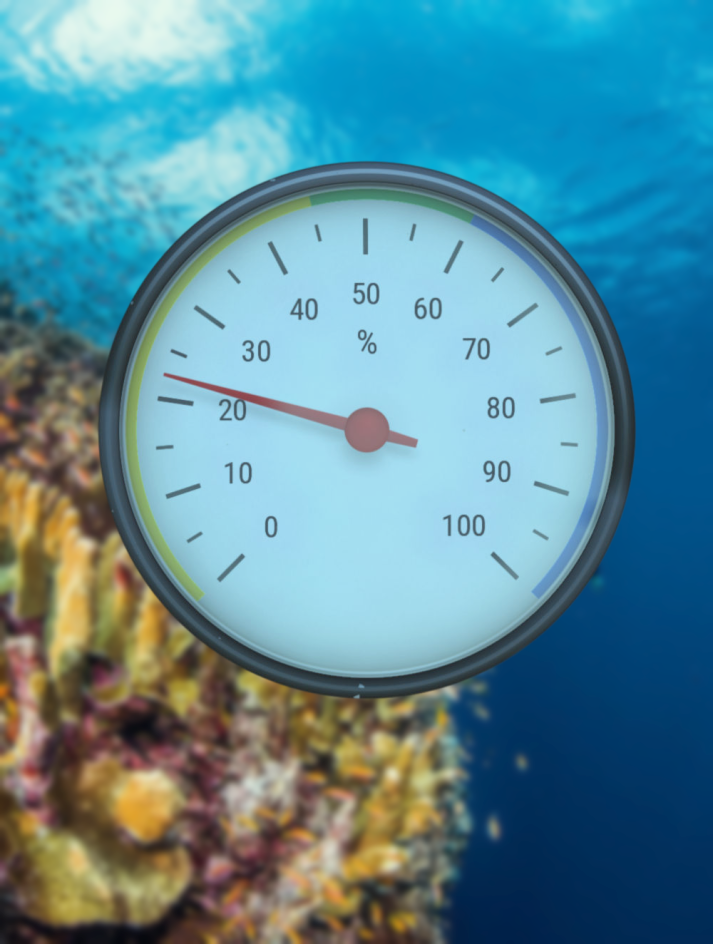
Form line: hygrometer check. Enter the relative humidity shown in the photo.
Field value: 22.5 %
